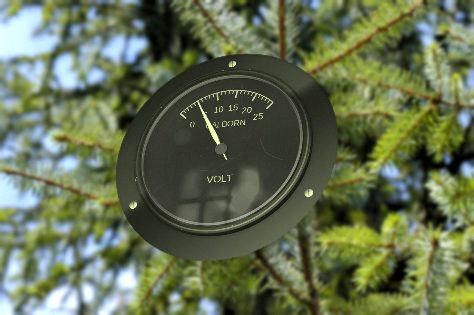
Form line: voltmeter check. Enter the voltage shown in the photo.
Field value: 5 V
